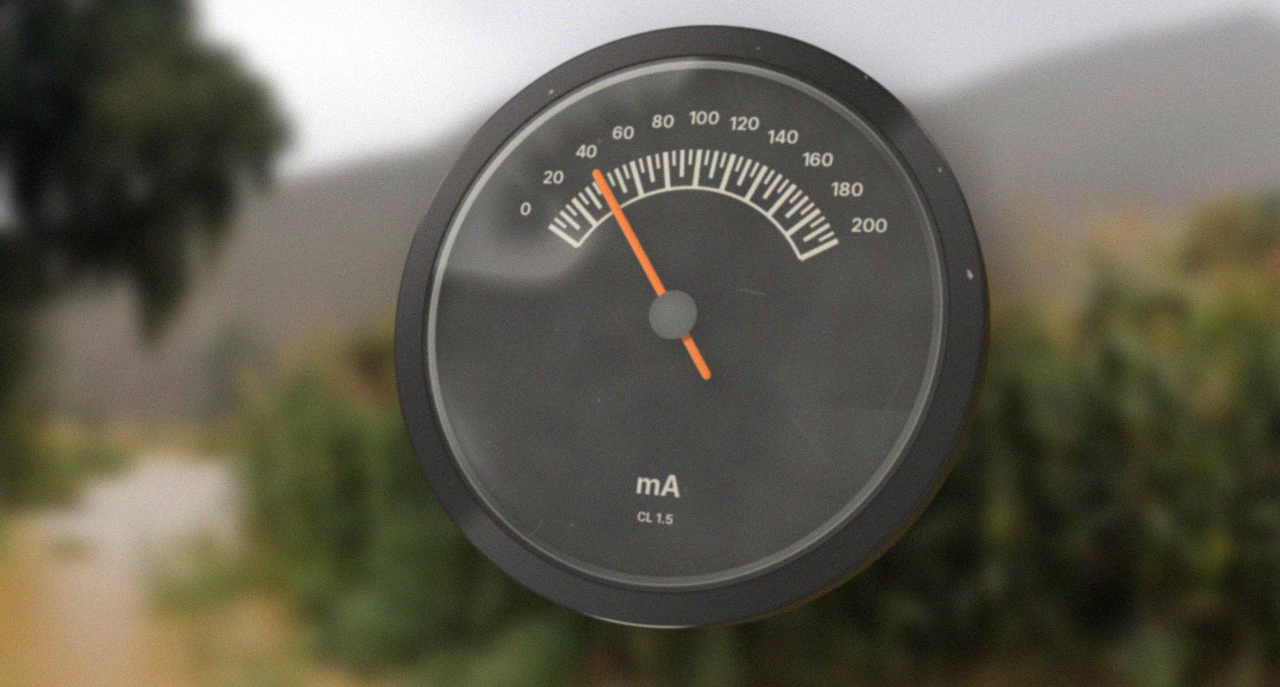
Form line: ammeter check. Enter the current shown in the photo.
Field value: 40 mA
